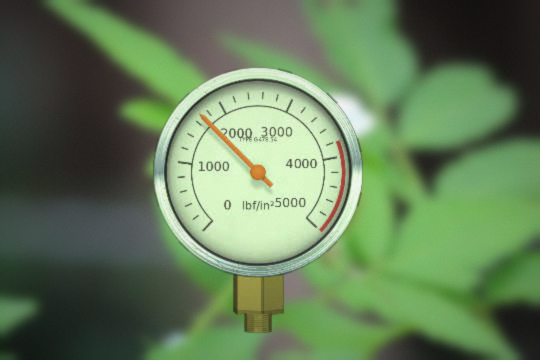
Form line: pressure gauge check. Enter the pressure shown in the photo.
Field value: 1700 psi
